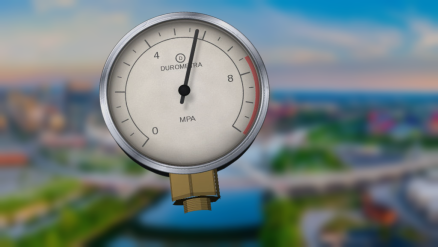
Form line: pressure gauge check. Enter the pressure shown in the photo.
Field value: 5.75 MPa
